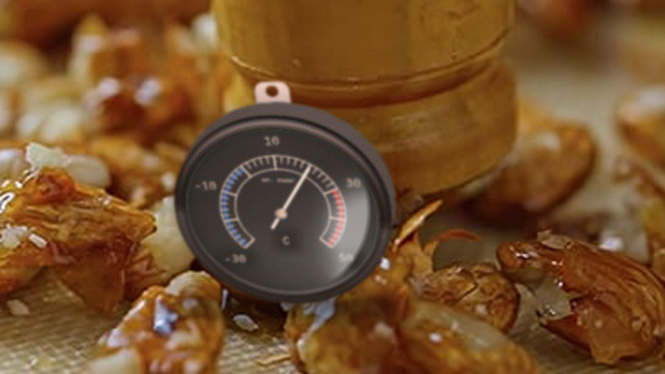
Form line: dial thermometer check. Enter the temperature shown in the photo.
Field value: 20 °C
